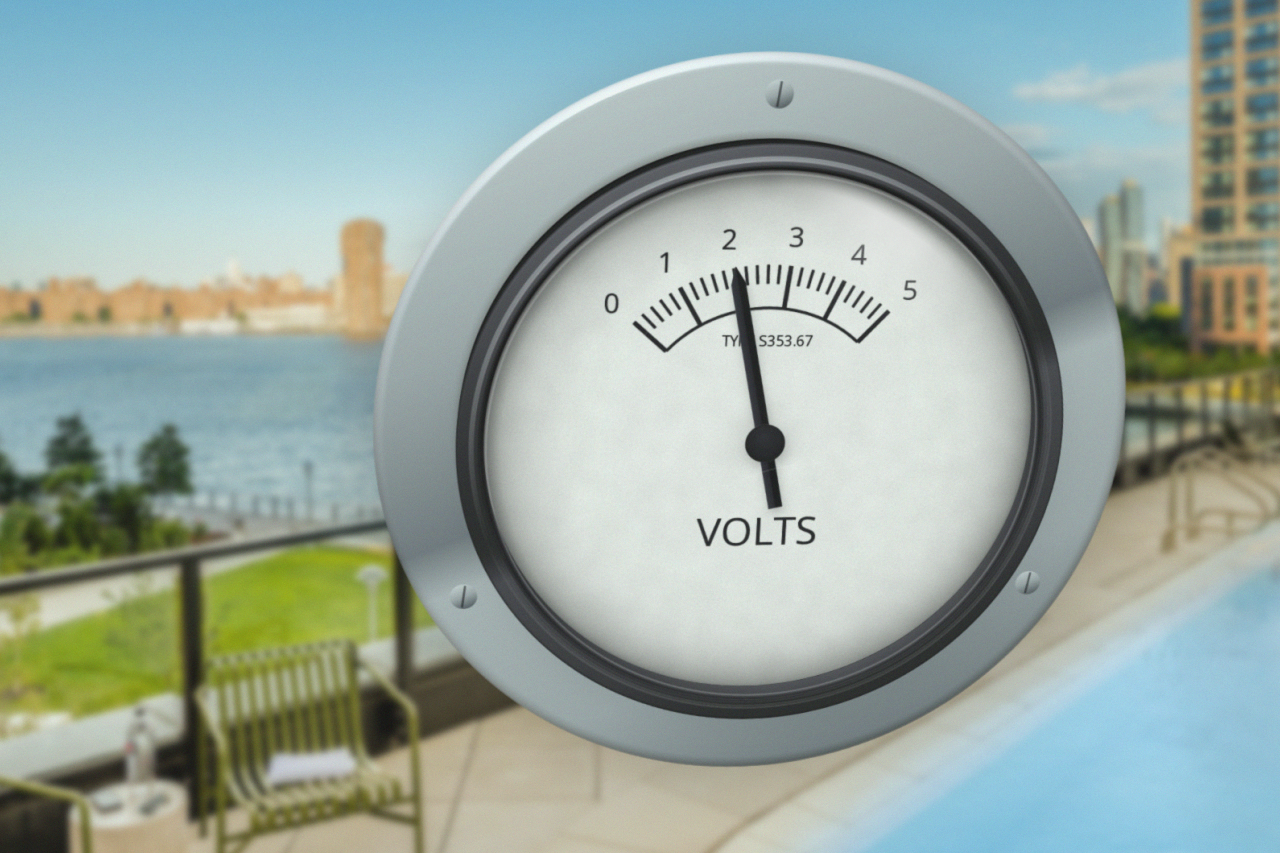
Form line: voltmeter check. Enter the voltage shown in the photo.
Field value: 2 V
